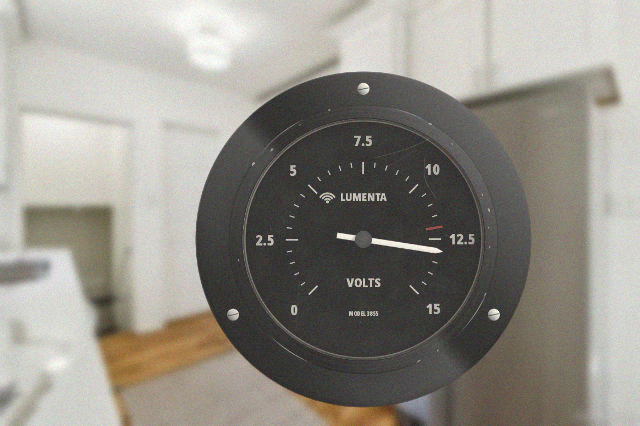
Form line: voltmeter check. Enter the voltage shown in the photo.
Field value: 13 V
